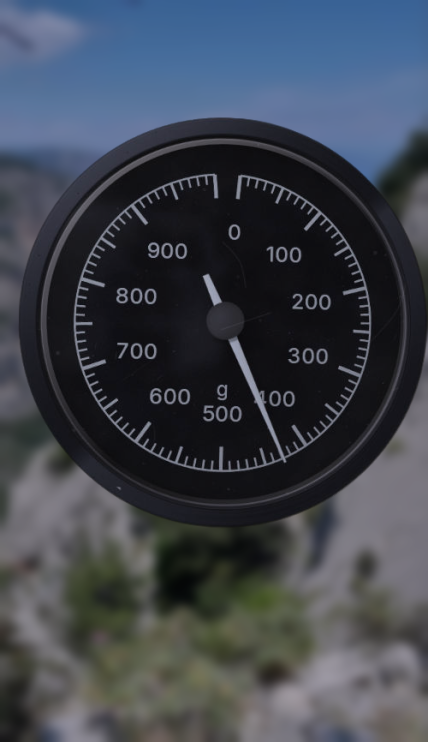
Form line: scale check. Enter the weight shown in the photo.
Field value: 430 g
